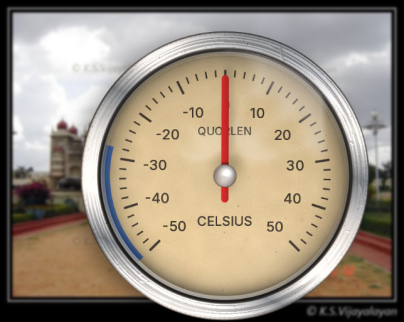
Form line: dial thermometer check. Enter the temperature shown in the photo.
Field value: 0 °C
